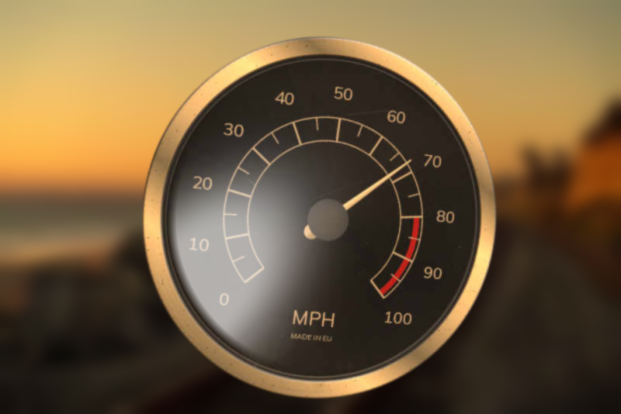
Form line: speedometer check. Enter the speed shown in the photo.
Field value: 67.5 mph
